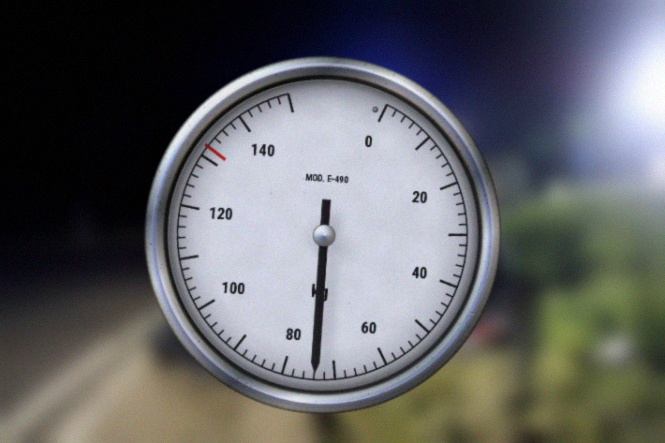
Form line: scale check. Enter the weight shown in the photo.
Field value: 74 kg
